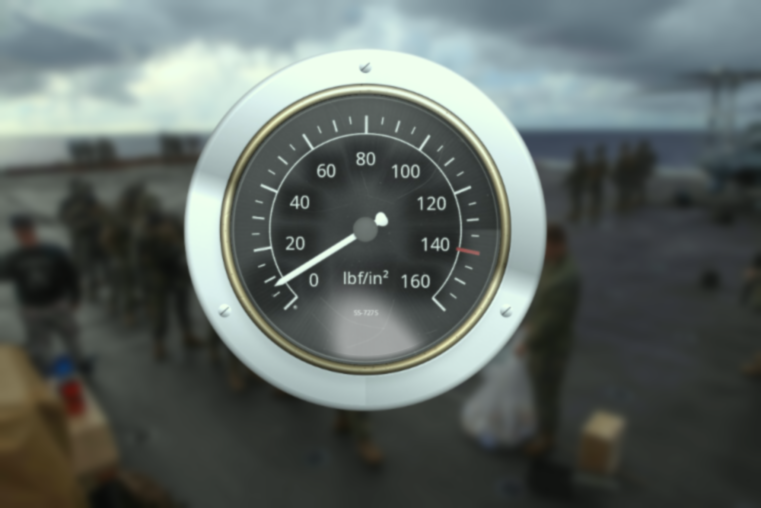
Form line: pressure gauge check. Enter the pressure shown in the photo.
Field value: 7.5 psi
